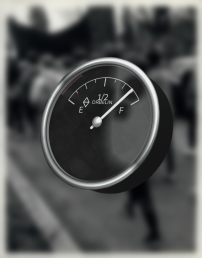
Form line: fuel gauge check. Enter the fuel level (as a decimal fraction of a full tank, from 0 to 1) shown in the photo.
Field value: 0.875
